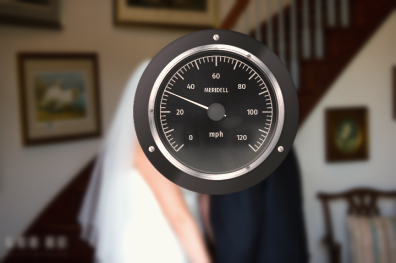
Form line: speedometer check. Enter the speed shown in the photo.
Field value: 30 mph
